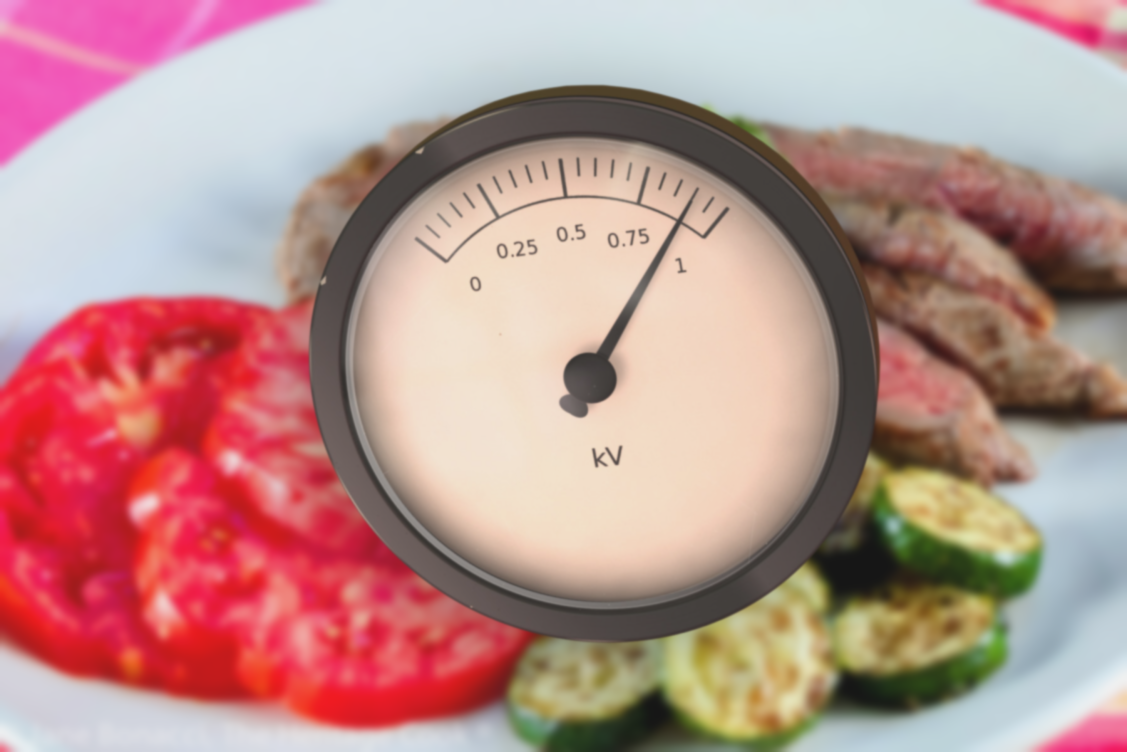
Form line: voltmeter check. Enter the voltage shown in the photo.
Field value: 0.9 kV
